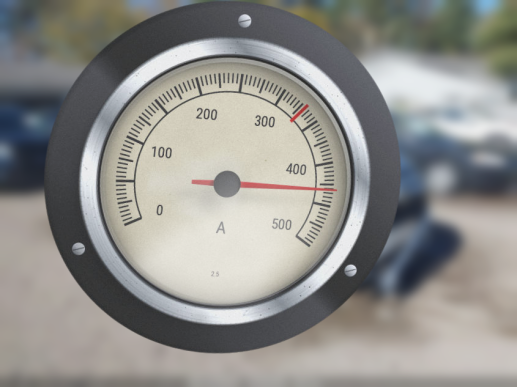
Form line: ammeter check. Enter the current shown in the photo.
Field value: 430 A
